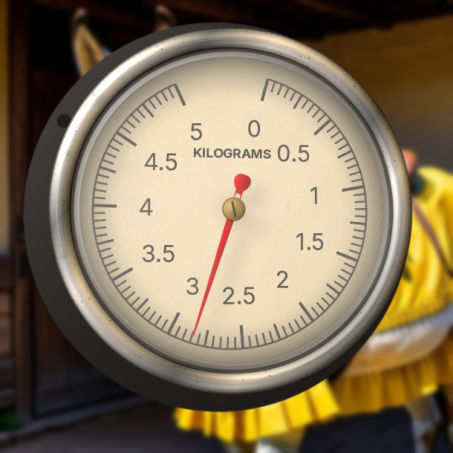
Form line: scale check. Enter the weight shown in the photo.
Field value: 2.85 kg
